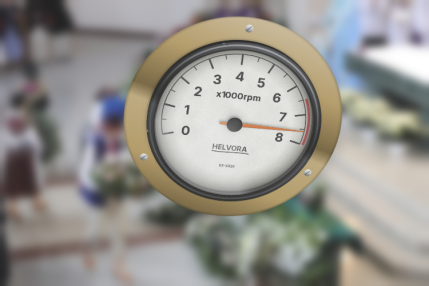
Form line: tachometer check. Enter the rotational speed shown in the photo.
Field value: 7500 rpm
